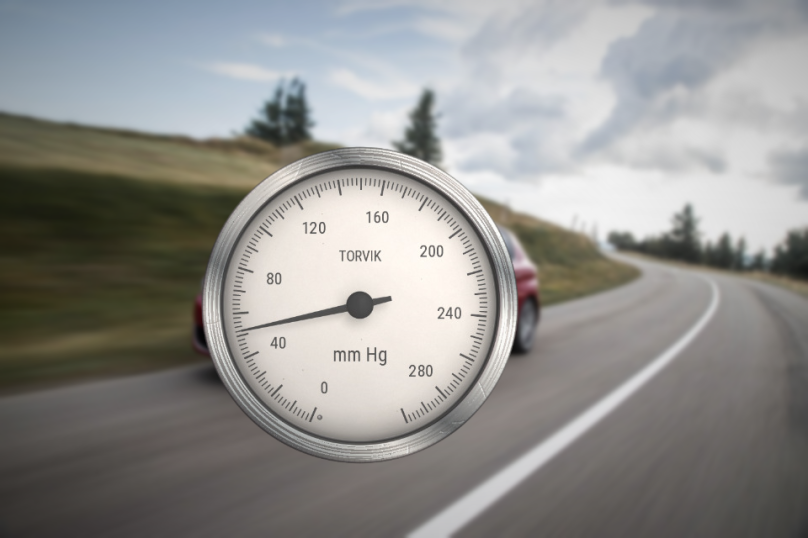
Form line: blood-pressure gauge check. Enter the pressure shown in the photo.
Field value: 52 mmHg
